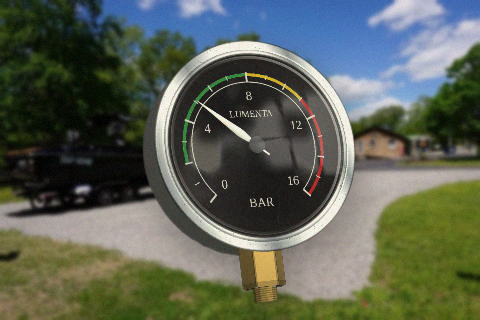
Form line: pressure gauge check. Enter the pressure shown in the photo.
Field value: 5 bar
